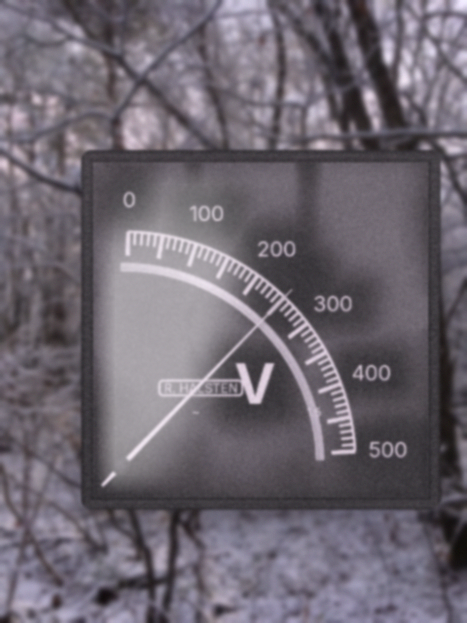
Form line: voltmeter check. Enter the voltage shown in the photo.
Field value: 250 V
